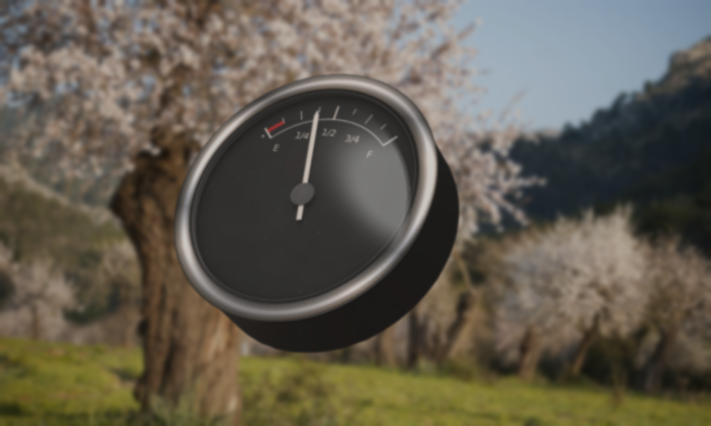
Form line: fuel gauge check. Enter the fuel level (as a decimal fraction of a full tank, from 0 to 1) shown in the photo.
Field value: 0.375
